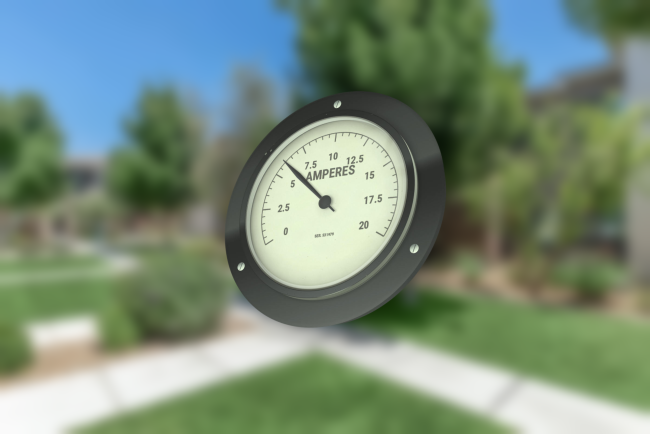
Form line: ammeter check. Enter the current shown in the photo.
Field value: 6 A
